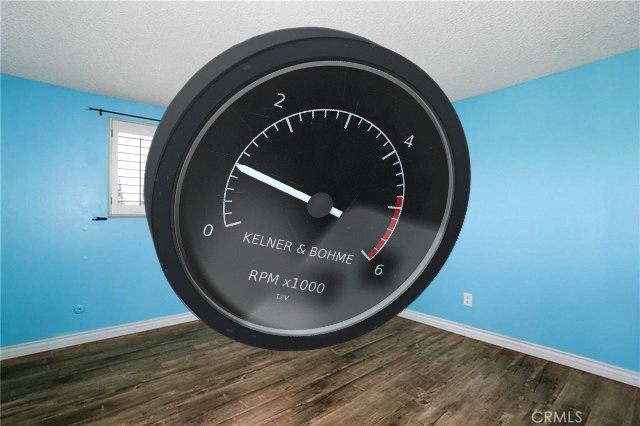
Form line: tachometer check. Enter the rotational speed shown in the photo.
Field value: 1000 rpm
